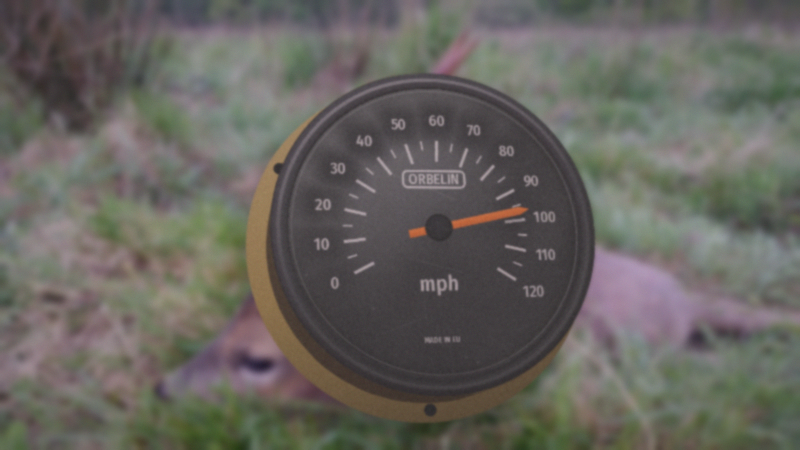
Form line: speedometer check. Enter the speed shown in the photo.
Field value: 97.5 mph
